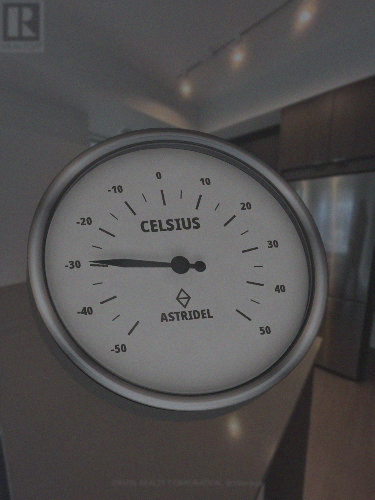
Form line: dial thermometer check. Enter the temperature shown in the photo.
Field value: -30 °C
